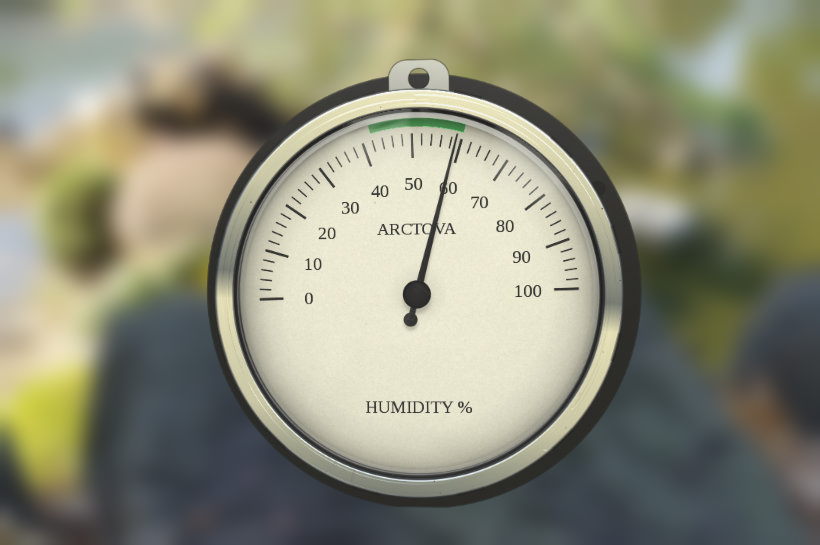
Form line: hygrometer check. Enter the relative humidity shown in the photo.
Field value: 59 %
